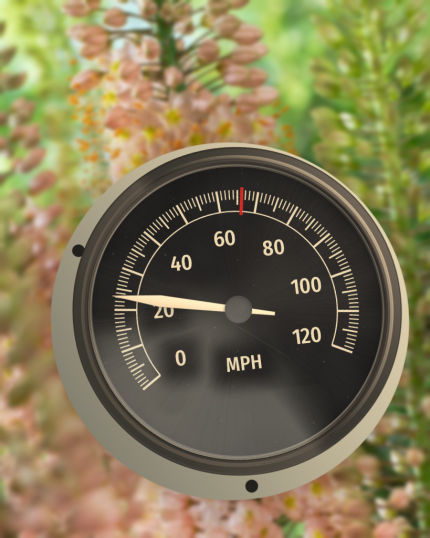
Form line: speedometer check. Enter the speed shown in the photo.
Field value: 23 mph
